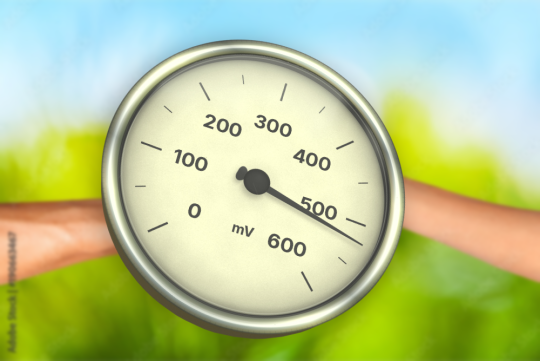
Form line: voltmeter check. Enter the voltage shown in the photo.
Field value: 525 mV
